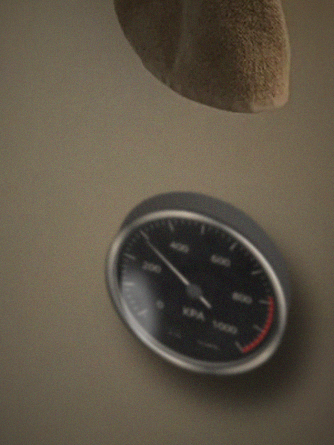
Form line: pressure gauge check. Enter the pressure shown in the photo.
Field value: 300 kPa
